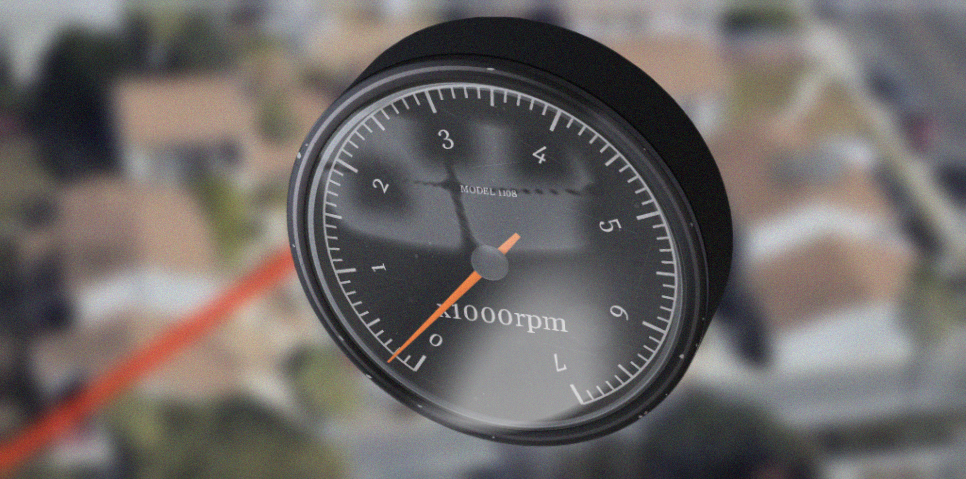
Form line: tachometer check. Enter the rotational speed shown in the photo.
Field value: 200 rpm
